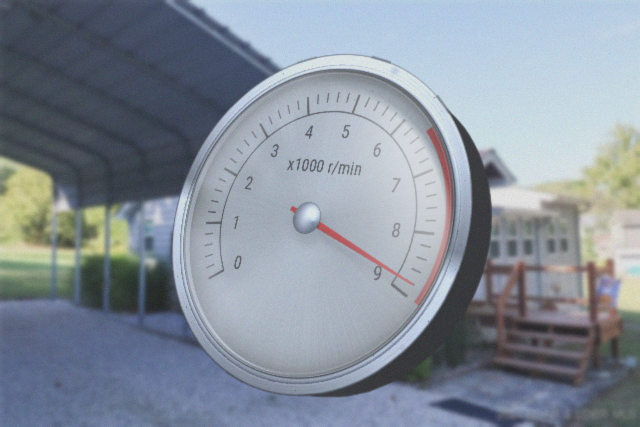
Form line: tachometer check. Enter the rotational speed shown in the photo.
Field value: 8800 rpm
